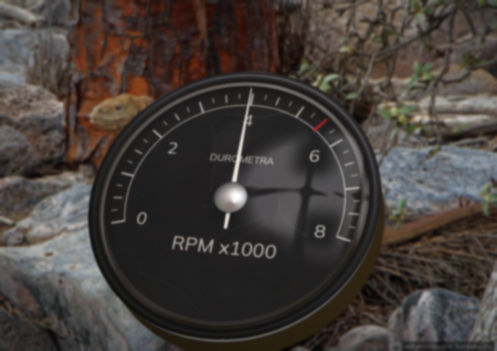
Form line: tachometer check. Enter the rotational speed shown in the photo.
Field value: 4000 rpm
